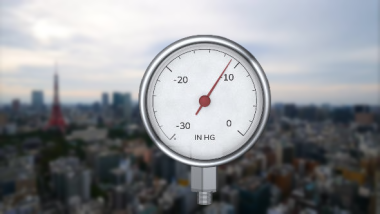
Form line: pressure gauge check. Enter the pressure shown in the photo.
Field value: -11 inHg
